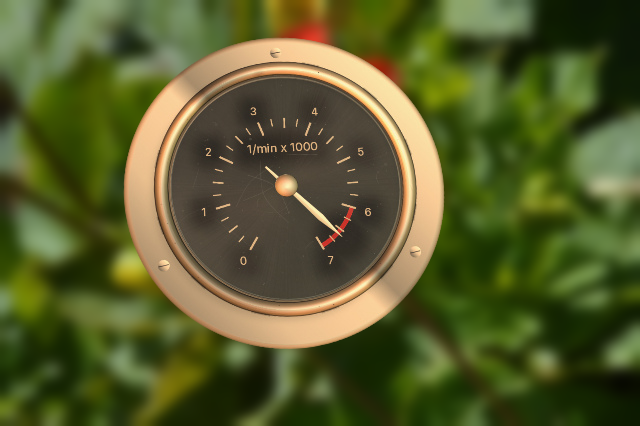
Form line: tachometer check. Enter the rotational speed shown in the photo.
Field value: 6625 rpm
